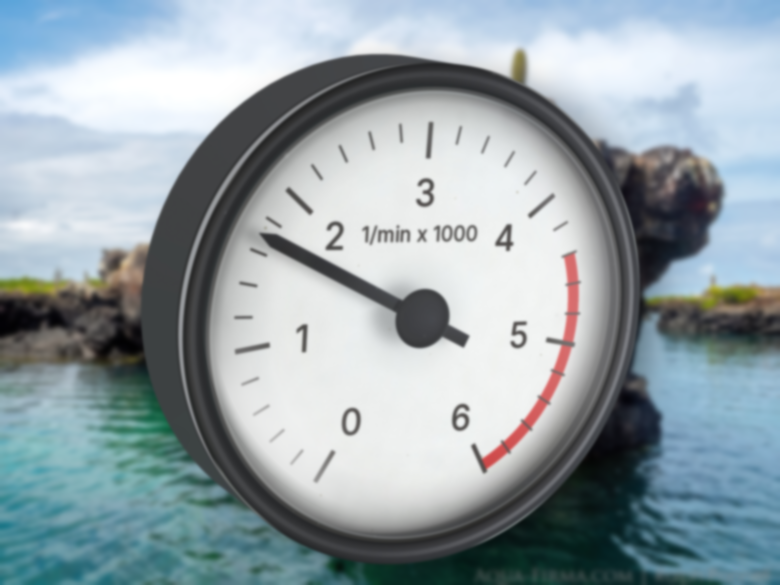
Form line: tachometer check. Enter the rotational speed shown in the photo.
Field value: 1700 rpm
